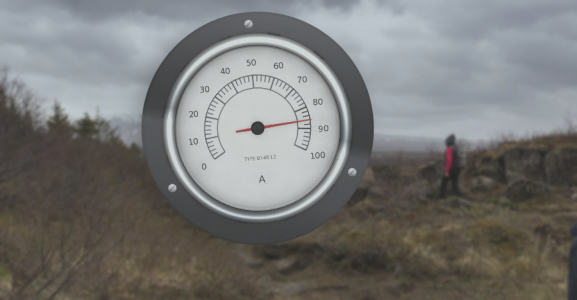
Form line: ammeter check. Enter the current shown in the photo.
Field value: 86 A
